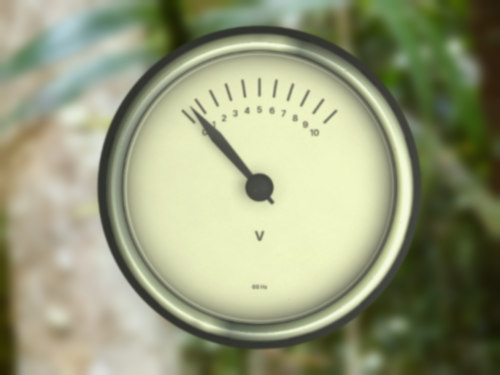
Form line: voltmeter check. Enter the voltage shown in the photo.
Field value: 0.5 V
